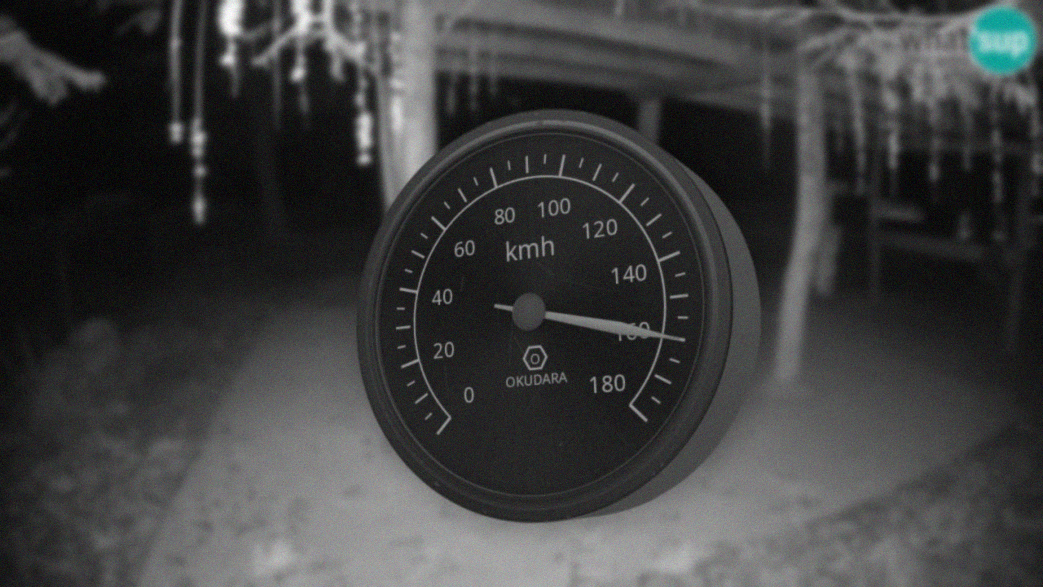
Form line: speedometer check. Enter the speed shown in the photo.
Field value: 160 km/h
